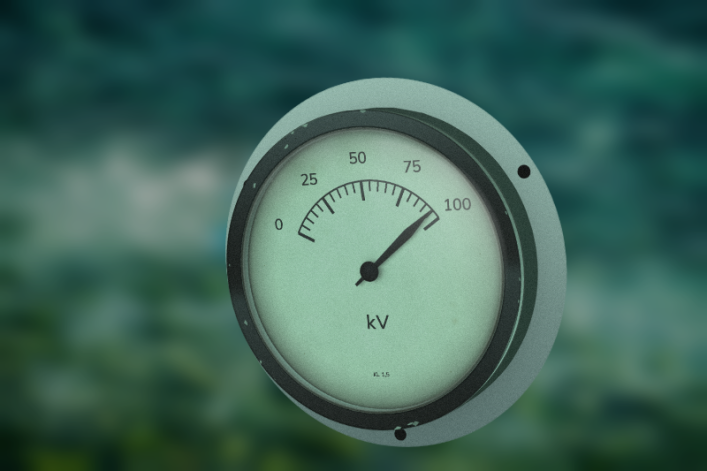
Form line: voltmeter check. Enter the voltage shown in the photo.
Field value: 95 kV
